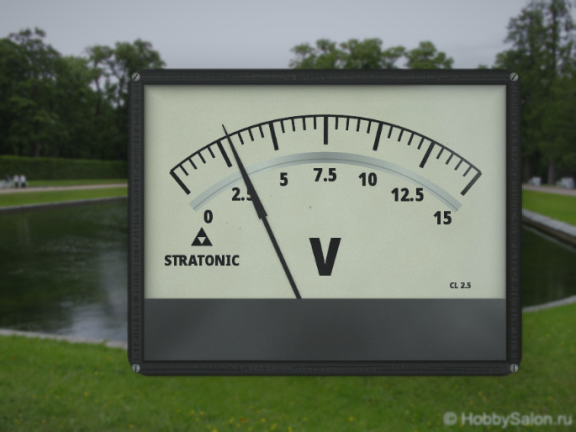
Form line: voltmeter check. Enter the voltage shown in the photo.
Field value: 3 V
